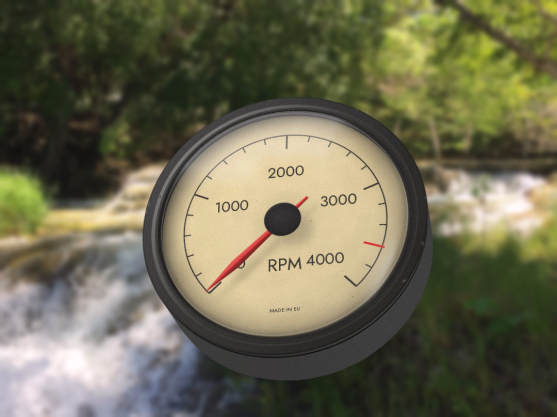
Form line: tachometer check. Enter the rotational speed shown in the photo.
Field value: 0 rpm
